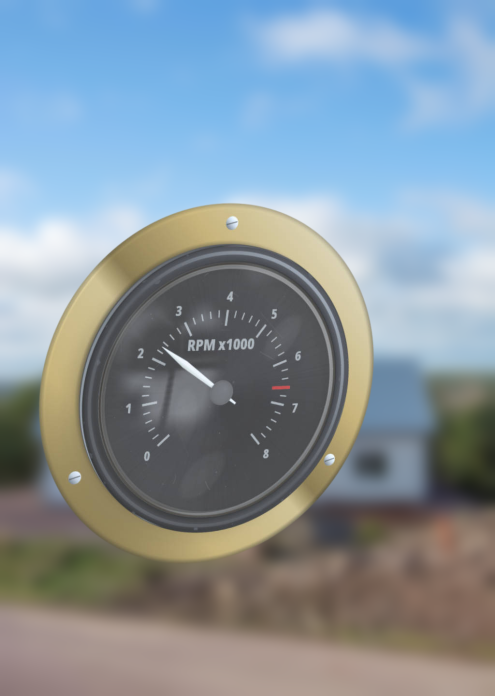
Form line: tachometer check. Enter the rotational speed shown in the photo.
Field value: 2300 rpm
